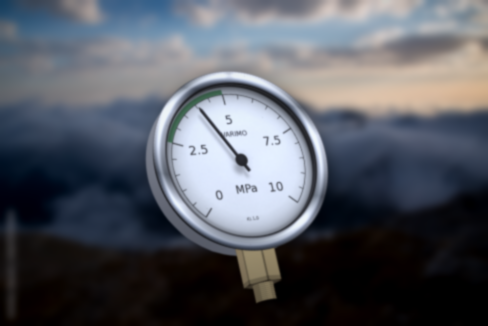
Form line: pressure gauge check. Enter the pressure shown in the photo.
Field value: 4 MPa
